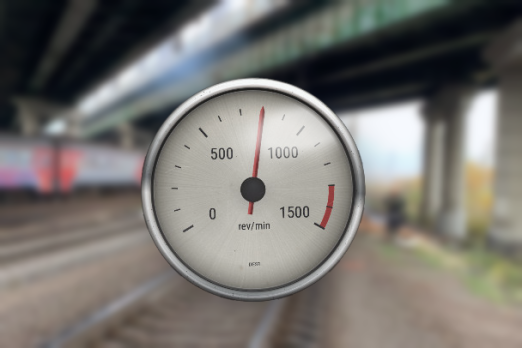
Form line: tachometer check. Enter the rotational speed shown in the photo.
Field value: 800 rpm
